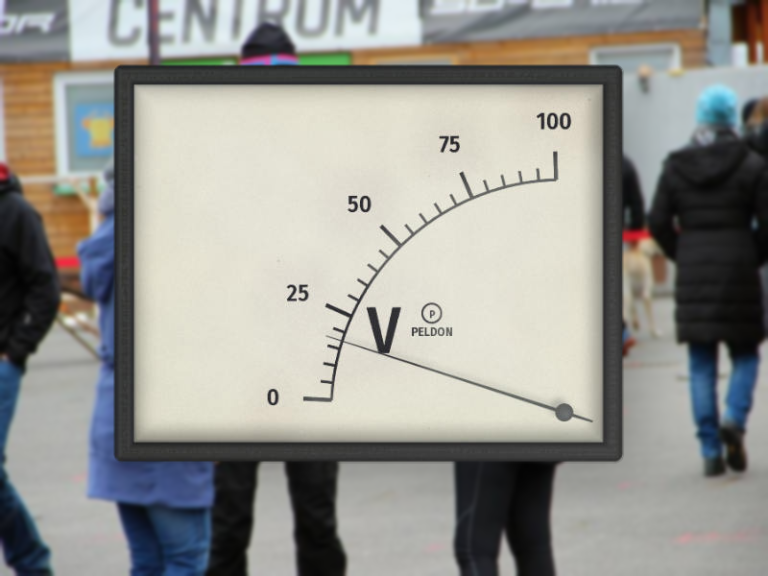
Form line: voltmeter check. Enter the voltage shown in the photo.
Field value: 17.5 V
